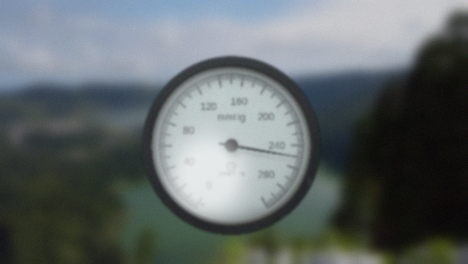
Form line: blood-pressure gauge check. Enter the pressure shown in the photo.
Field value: 250 mmHg
